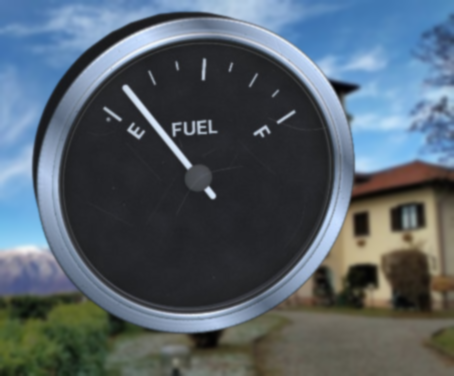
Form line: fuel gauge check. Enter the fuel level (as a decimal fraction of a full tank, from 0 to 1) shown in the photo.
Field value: 0.125
